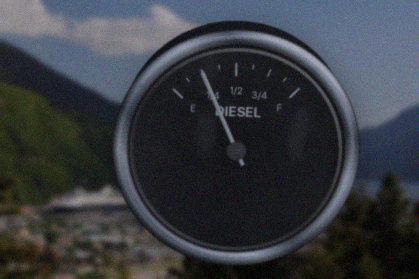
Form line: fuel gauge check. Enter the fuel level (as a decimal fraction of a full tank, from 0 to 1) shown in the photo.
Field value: 0.25
